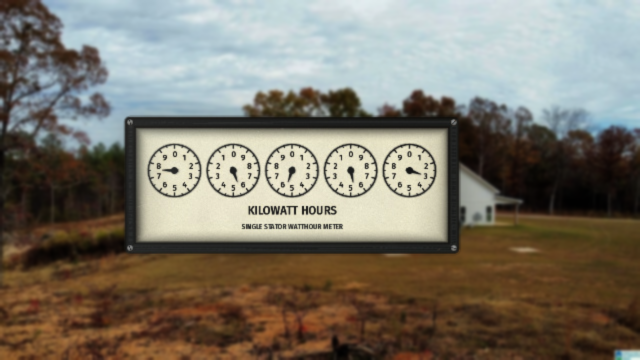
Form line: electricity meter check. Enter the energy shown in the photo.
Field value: 75553 kWh
